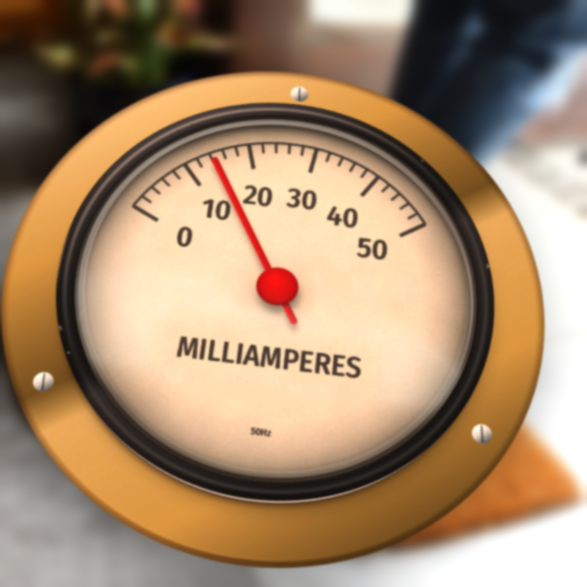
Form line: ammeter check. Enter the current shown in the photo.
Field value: 14 mA
